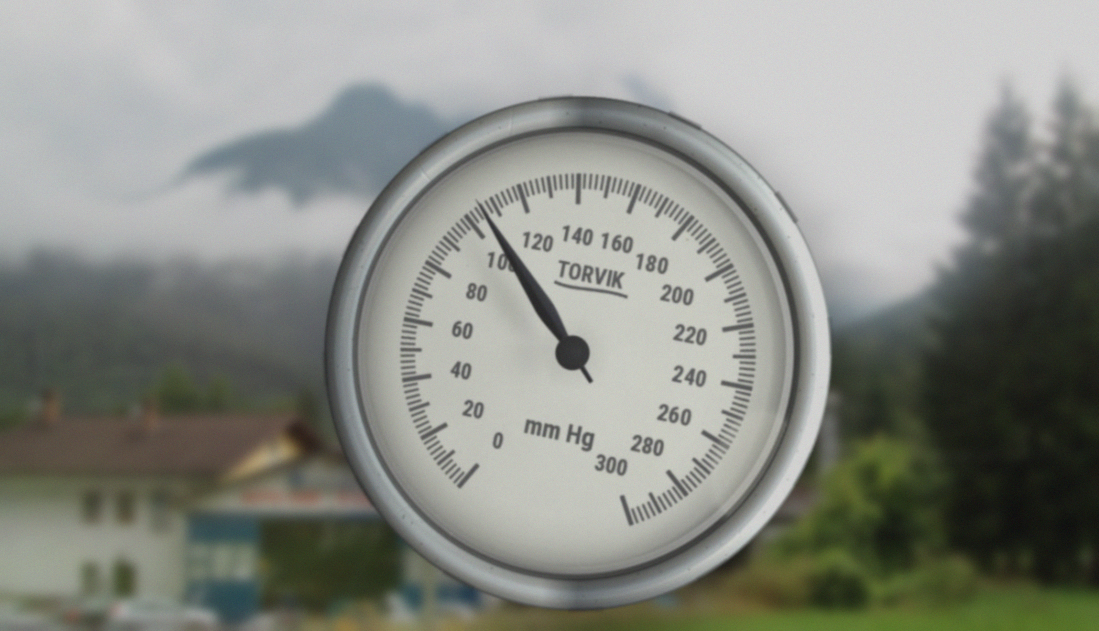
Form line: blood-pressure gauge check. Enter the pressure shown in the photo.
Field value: 106 mmHg
